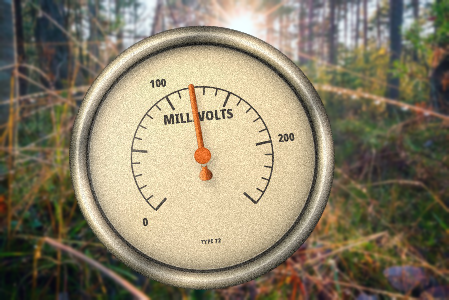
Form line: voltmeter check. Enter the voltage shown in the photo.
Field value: 120 mV
